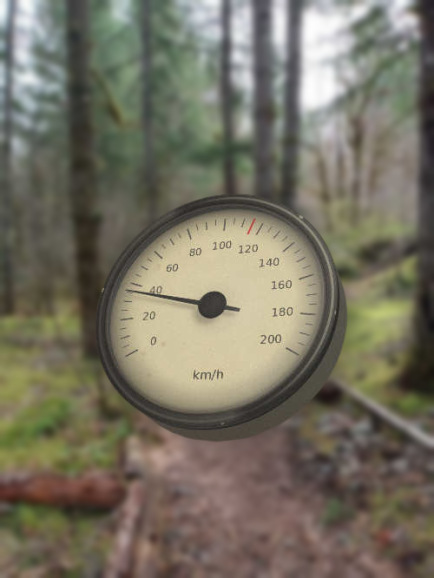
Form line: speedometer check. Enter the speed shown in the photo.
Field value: 35 km/h
